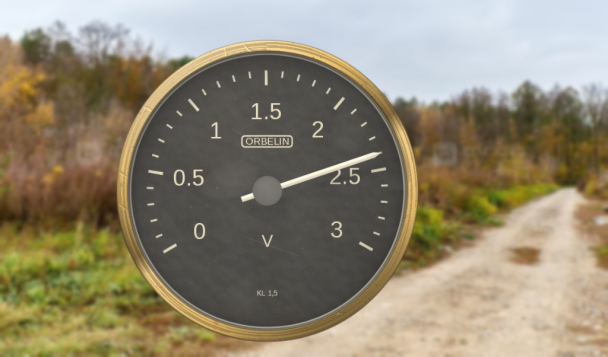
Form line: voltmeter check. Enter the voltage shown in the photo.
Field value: 2.4 V
